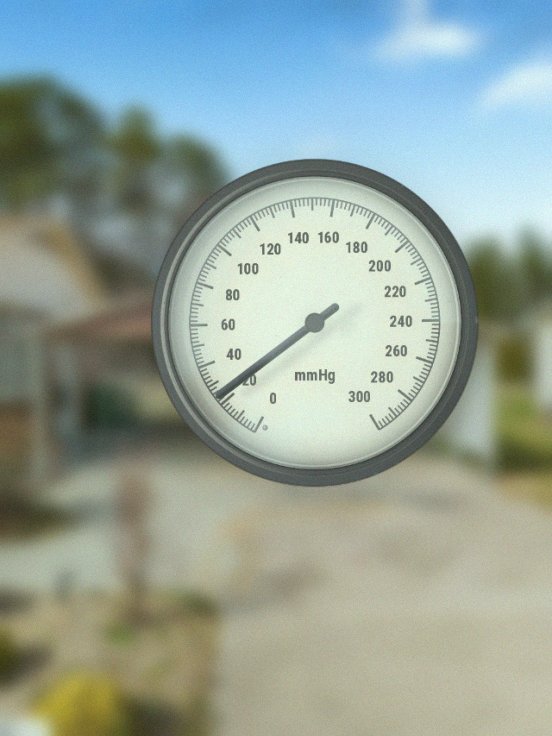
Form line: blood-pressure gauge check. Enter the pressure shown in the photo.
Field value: 24 mmHg
